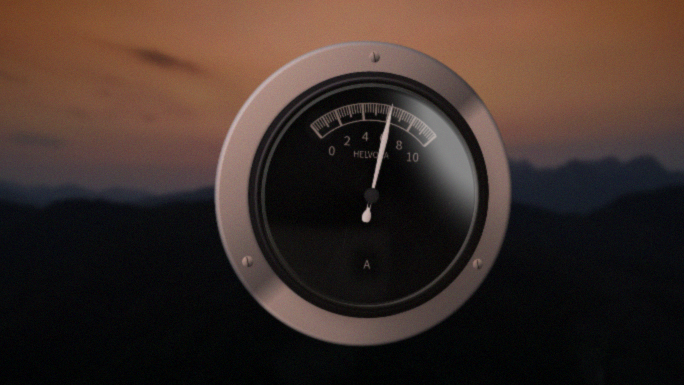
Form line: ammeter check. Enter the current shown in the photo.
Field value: 6 A
